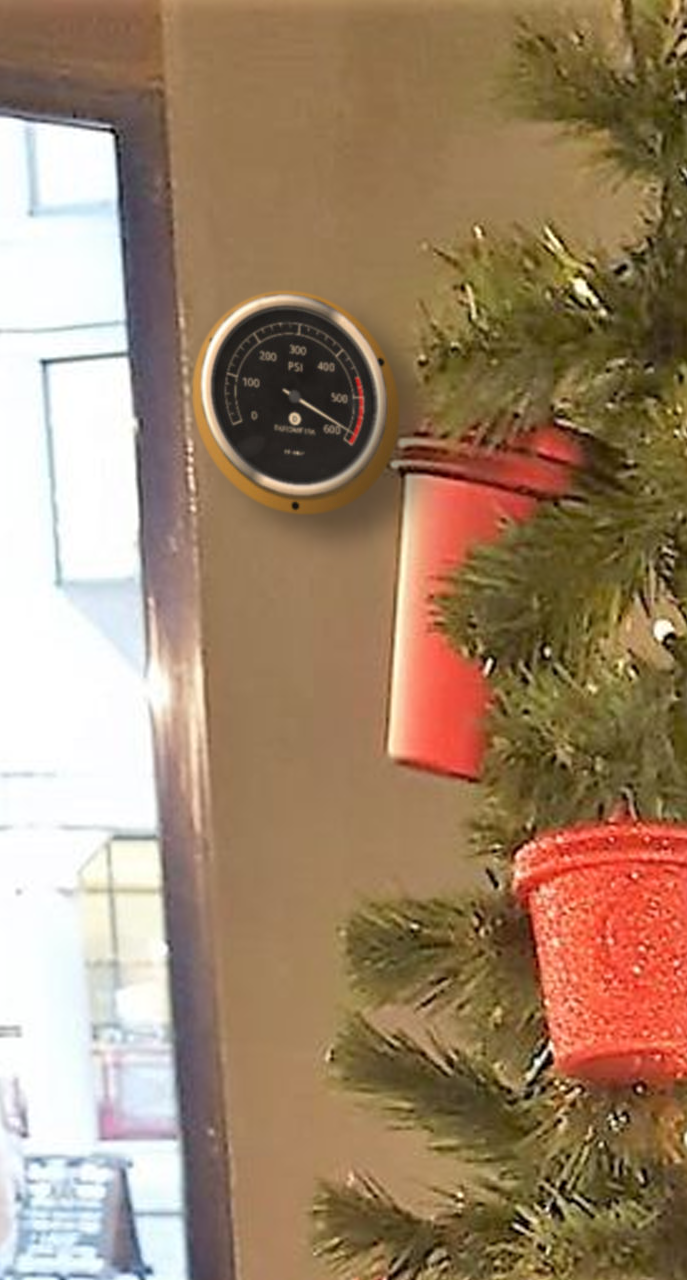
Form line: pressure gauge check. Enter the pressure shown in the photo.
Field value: 580 psi
